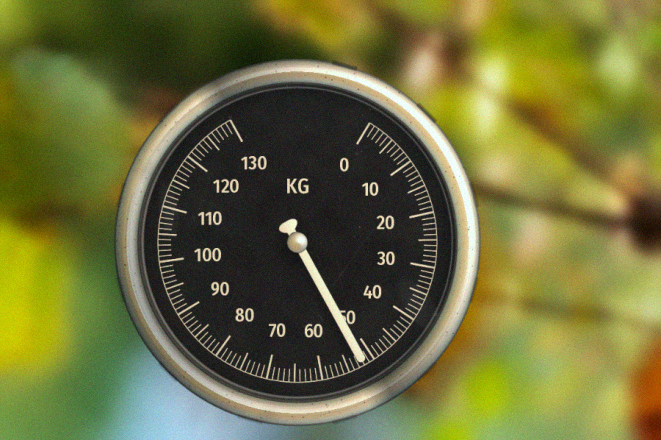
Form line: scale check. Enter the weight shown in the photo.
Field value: 52 kg
